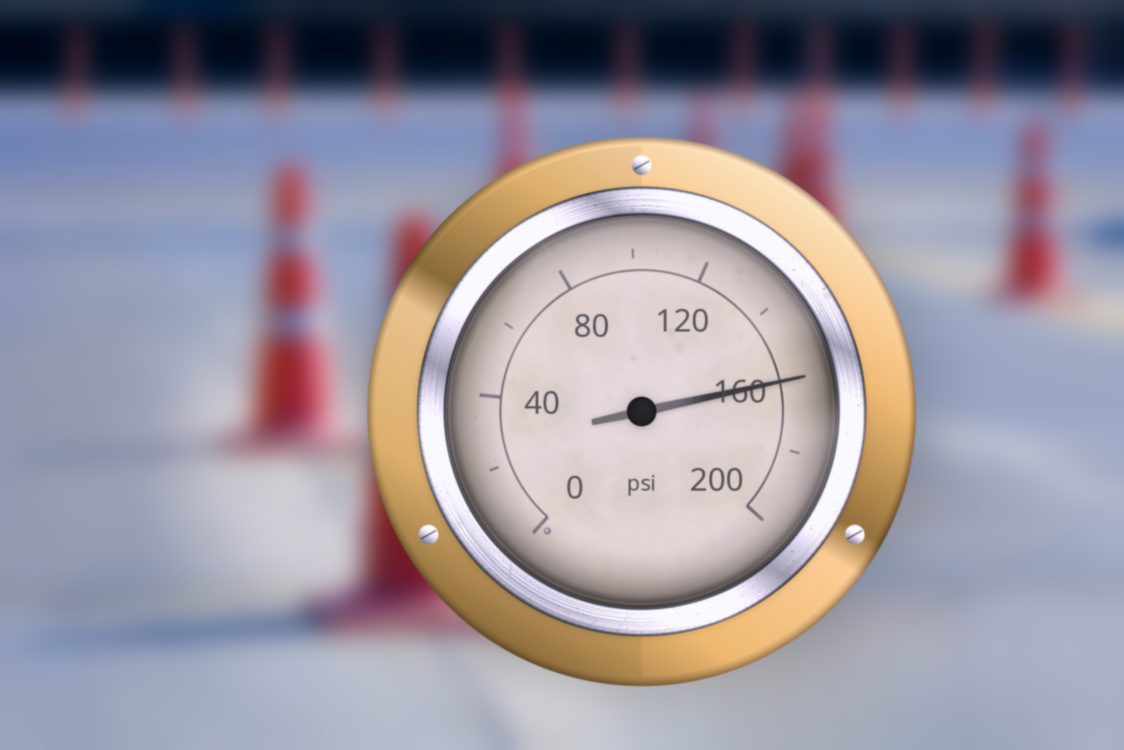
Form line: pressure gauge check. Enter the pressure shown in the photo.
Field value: 160 psi
